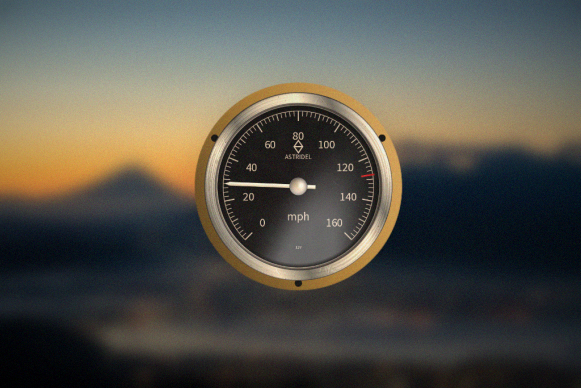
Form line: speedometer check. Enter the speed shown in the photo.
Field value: 28 mph
